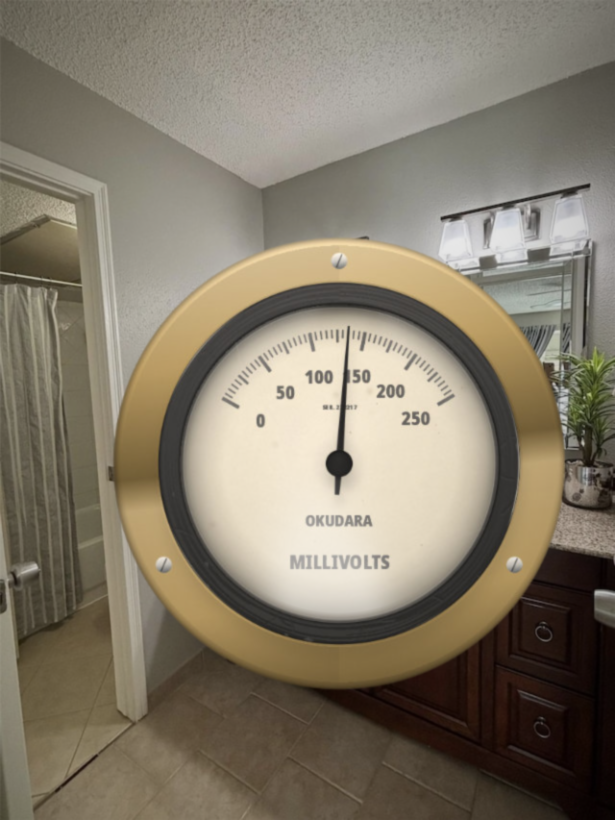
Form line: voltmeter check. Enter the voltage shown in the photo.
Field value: 135 mV
